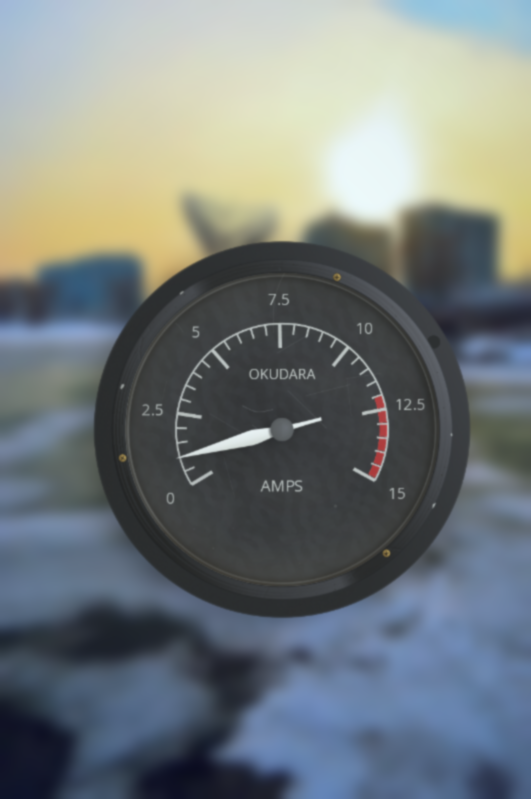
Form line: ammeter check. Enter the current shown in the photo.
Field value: 1 A
